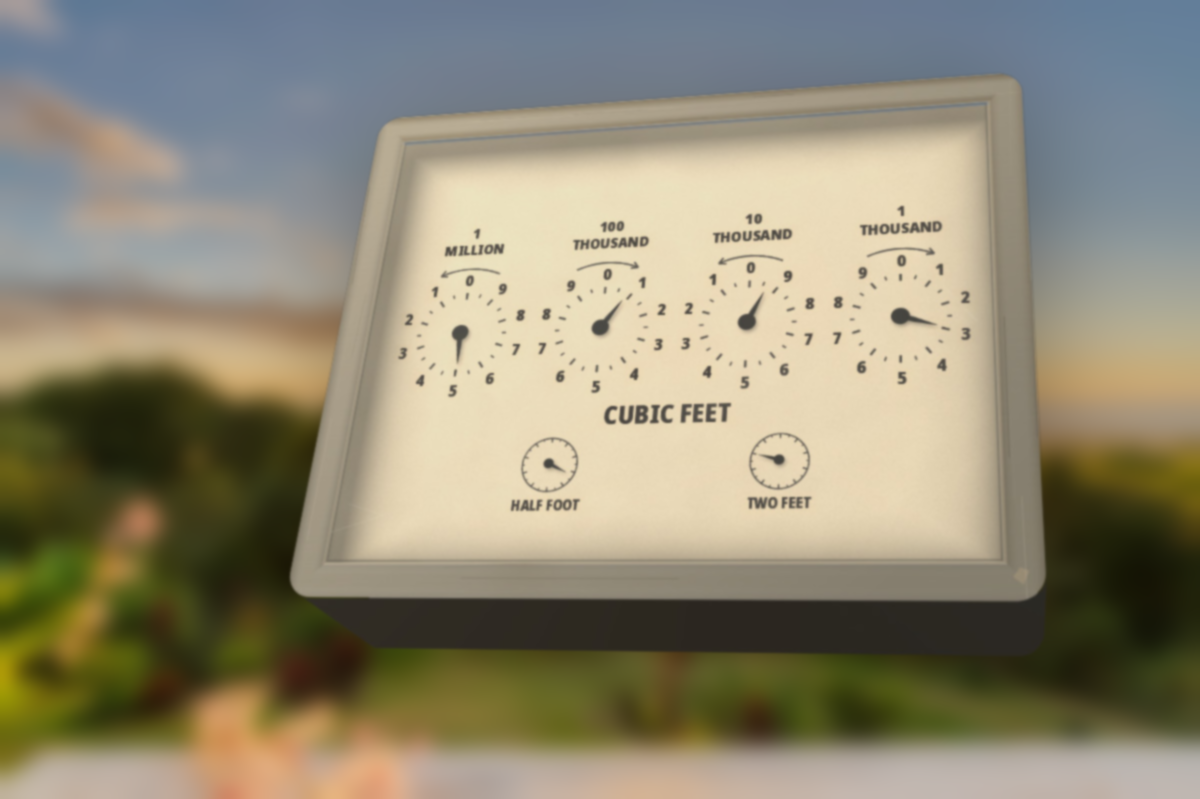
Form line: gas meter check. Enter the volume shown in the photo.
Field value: 509300 ft³
